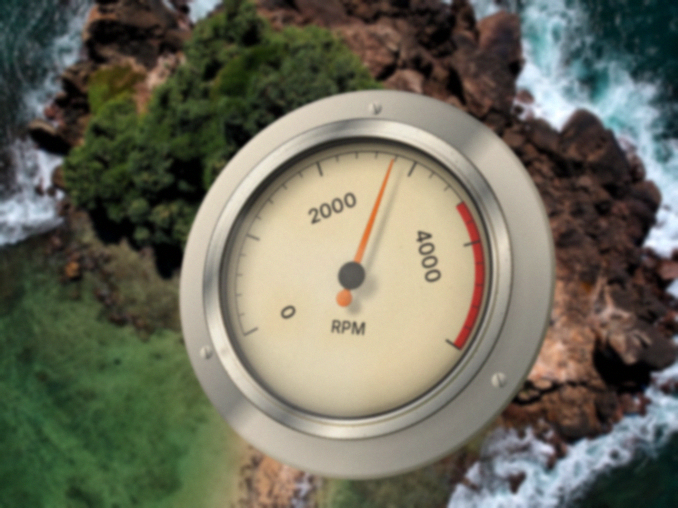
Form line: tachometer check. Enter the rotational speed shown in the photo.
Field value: 2800 rpm
